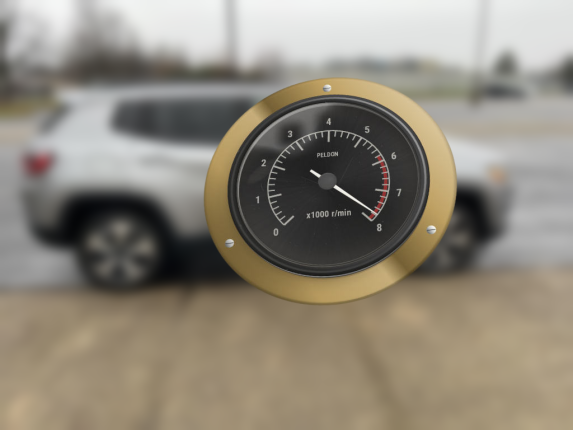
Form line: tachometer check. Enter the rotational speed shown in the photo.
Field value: 7800 rpm
